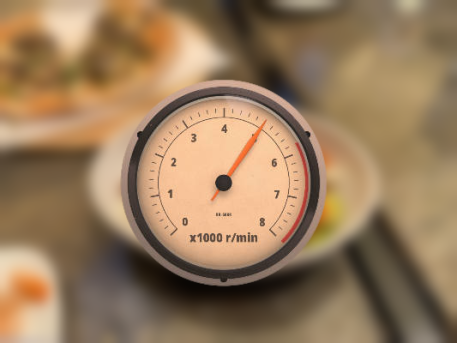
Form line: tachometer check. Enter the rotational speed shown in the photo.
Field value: 5000 rpm
